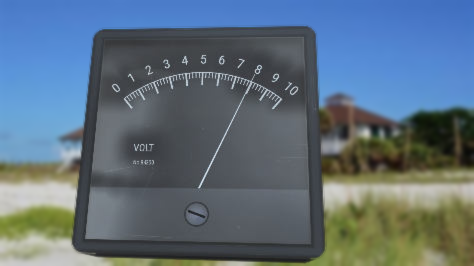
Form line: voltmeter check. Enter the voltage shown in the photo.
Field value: 8 V
